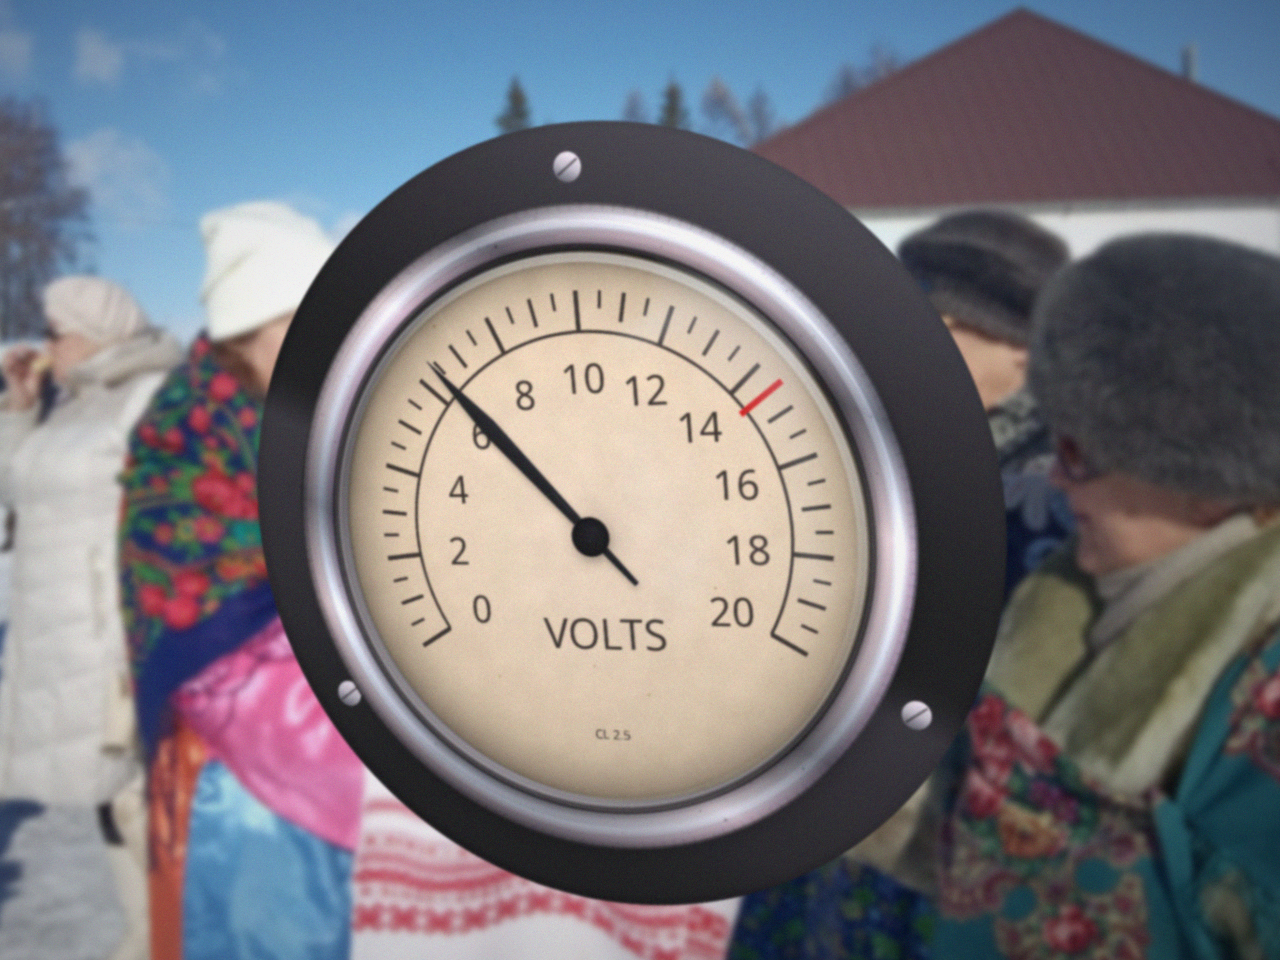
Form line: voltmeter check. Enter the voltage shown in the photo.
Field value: 6.5 V
